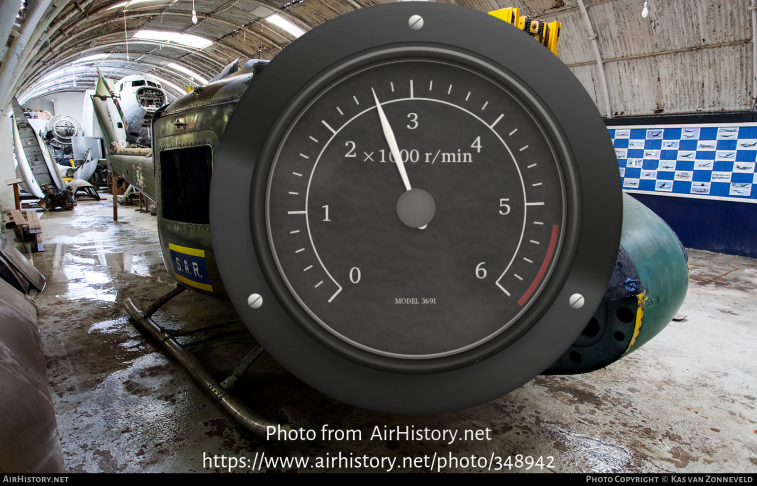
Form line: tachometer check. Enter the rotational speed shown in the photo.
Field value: 2600 rpm
